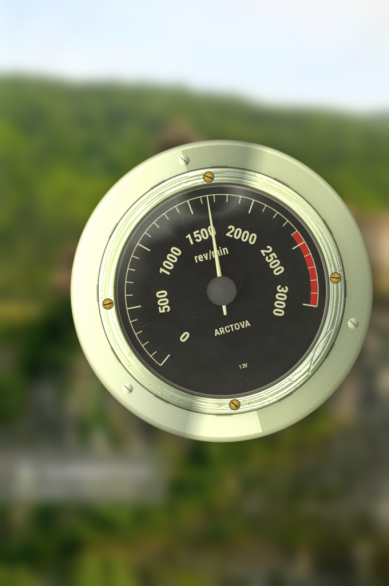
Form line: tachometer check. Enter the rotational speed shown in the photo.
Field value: 1650 rpm
